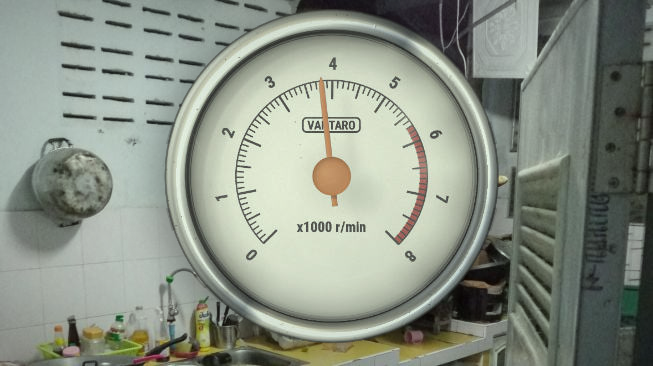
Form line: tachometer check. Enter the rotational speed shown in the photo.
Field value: 3800 rpm
